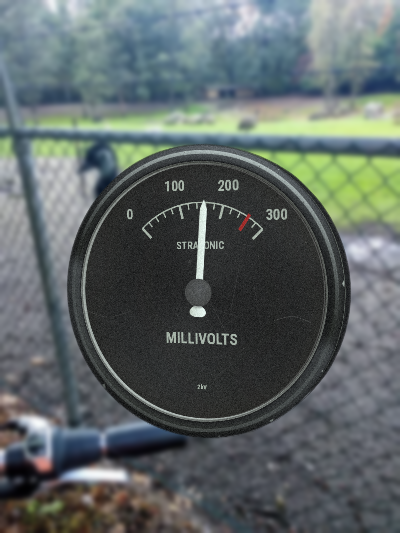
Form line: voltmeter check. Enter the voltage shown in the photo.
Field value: 160 mV
